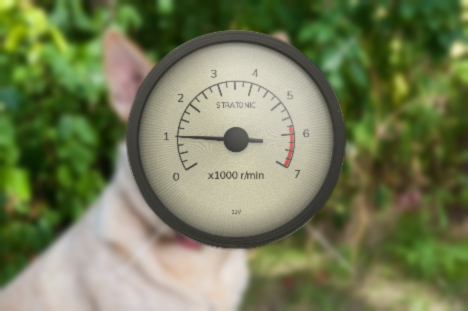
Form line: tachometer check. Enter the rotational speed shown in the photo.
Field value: 1000 rpm
